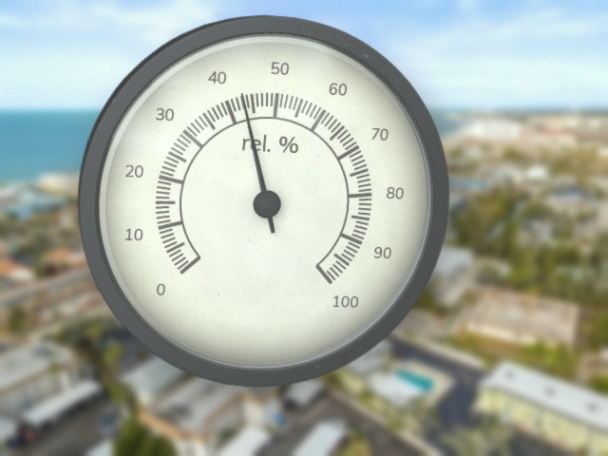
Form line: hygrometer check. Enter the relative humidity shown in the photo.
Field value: 43 %
